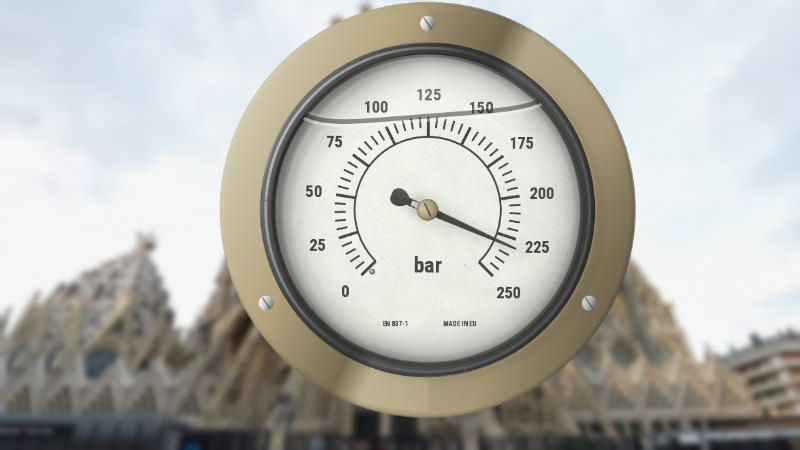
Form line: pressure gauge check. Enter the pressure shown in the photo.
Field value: 230 bar
